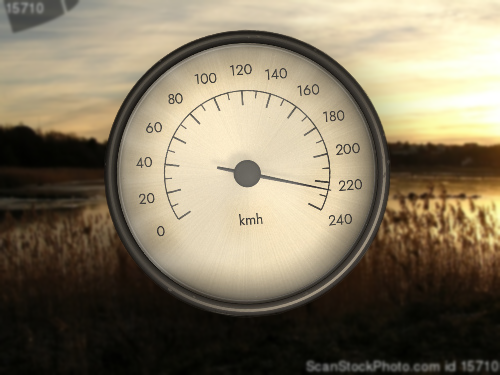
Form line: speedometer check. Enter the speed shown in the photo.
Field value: 225 km/h
